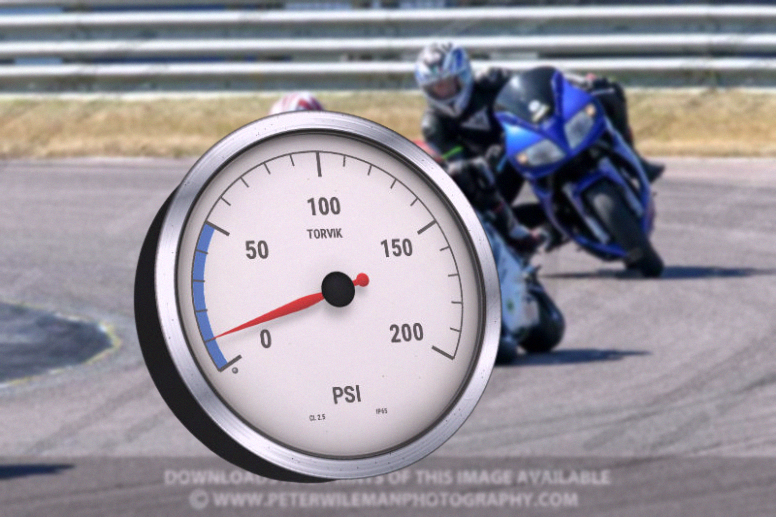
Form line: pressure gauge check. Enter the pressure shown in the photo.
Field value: 10 psi
